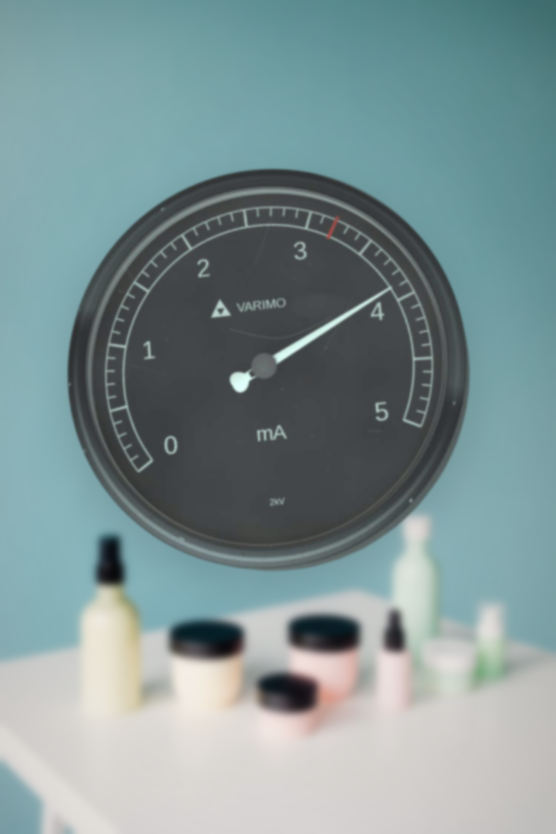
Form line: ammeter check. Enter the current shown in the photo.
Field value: 3.9 mA
